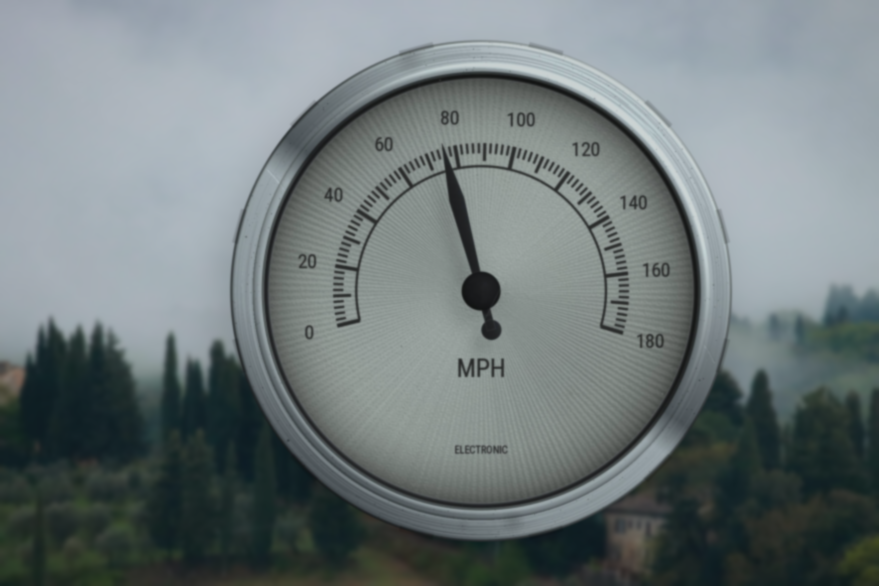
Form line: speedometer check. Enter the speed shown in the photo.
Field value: 76 mph
